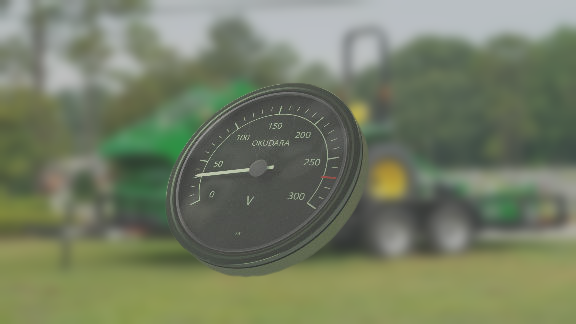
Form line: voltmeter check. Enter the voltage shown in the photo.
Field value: 30 V
